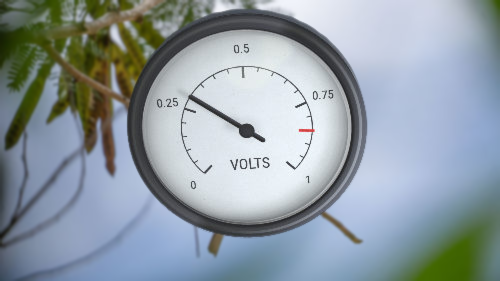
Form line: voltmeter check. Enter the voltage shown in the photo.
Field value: 0.3 V
